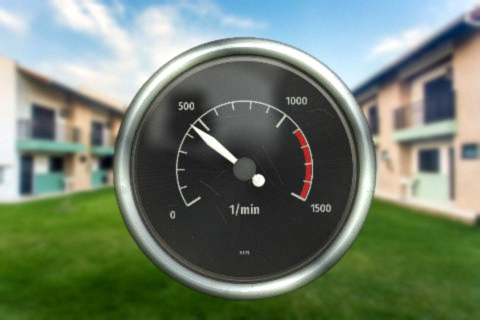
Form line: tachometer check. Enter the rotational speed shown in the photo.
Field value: 450 rpm
